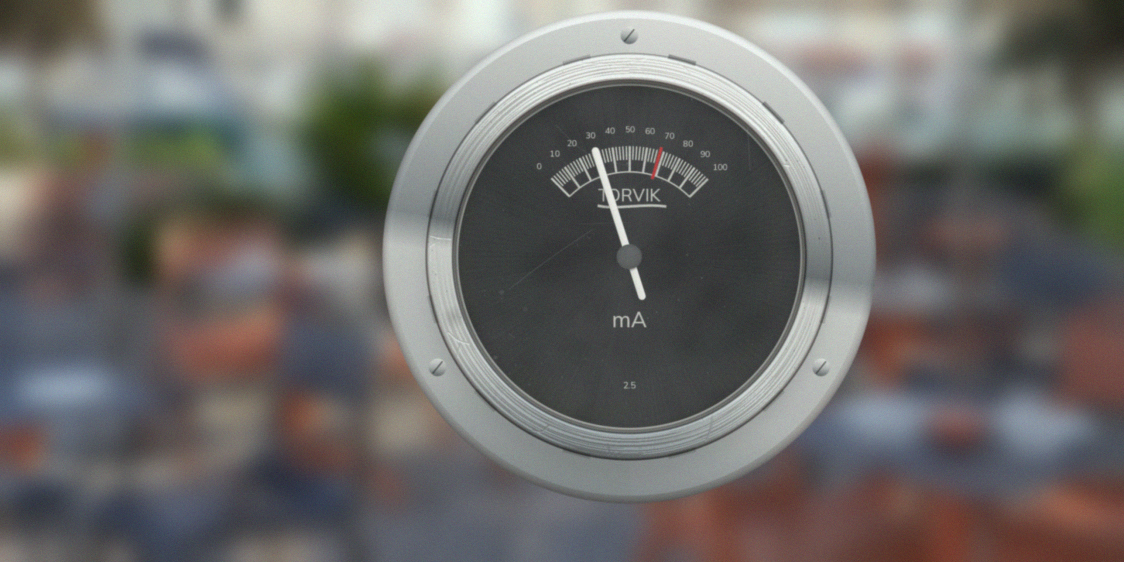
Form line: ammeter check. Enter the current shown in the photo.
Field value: 30 mA
